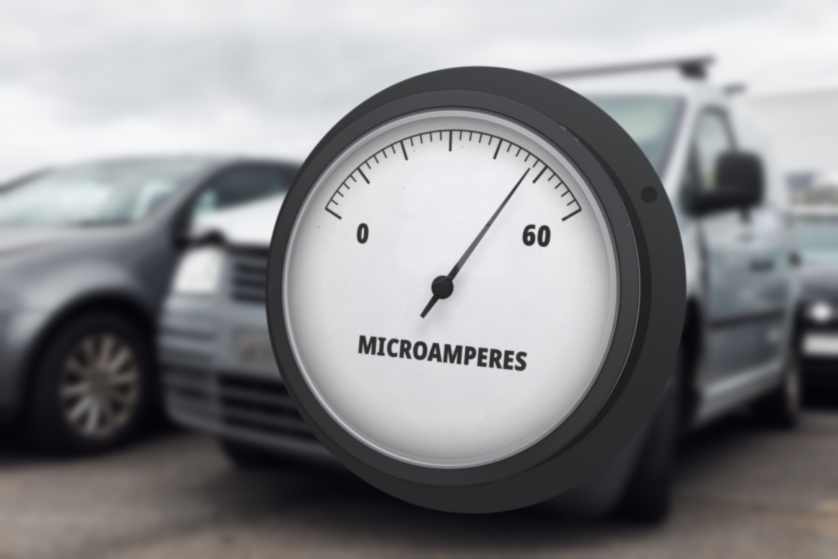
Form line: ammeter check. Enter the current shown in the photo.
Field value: 48 µA
